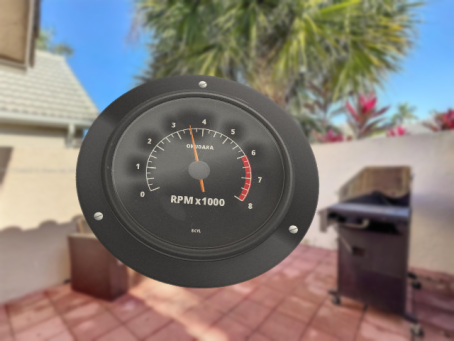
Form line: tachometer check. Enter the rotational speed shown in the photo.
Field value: 3500 rpm
